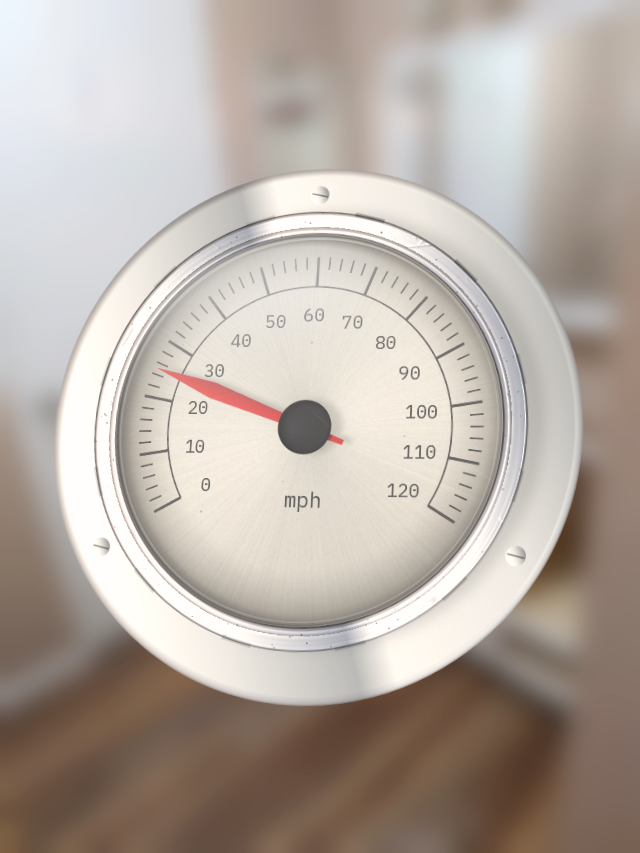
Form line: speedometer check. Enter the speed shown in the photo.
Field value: 25 mph
